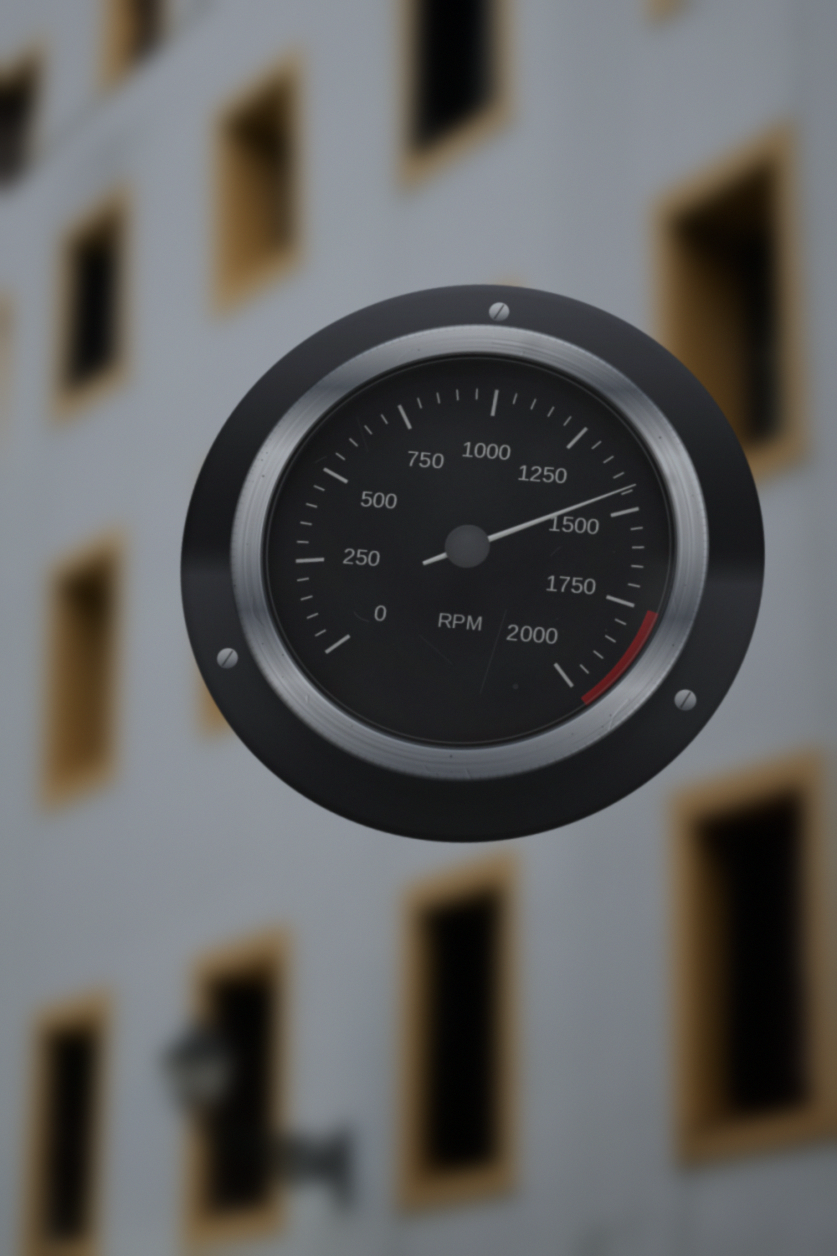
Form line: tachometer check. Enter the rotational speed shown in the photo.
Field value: 1450 rpm
